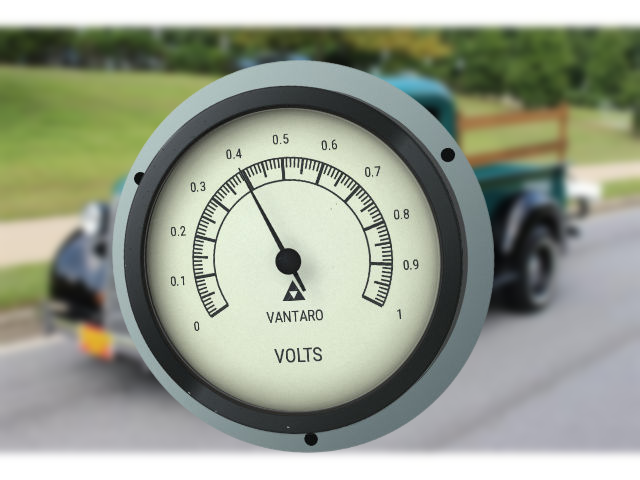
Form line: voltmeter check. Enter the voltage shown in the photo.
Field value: 0.4 V
